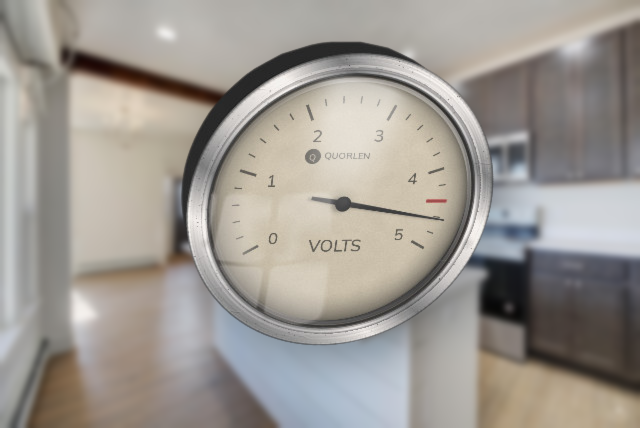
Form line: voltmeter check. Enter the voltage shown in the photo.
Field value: 4.6 V
